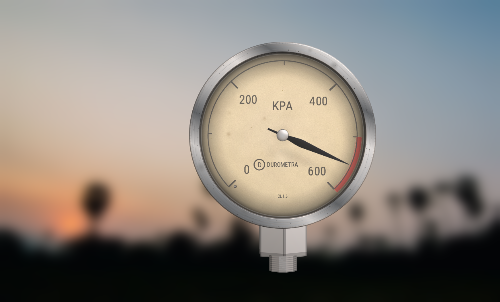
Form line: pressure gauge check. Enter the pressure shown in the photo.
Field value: 550 kPa
